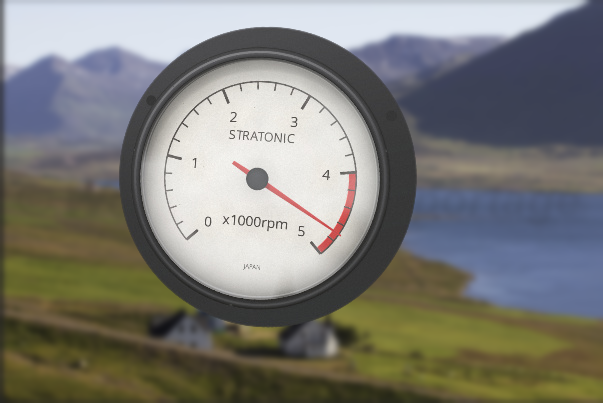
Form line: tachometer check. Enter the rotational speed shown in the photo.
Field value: 4700 rpm
